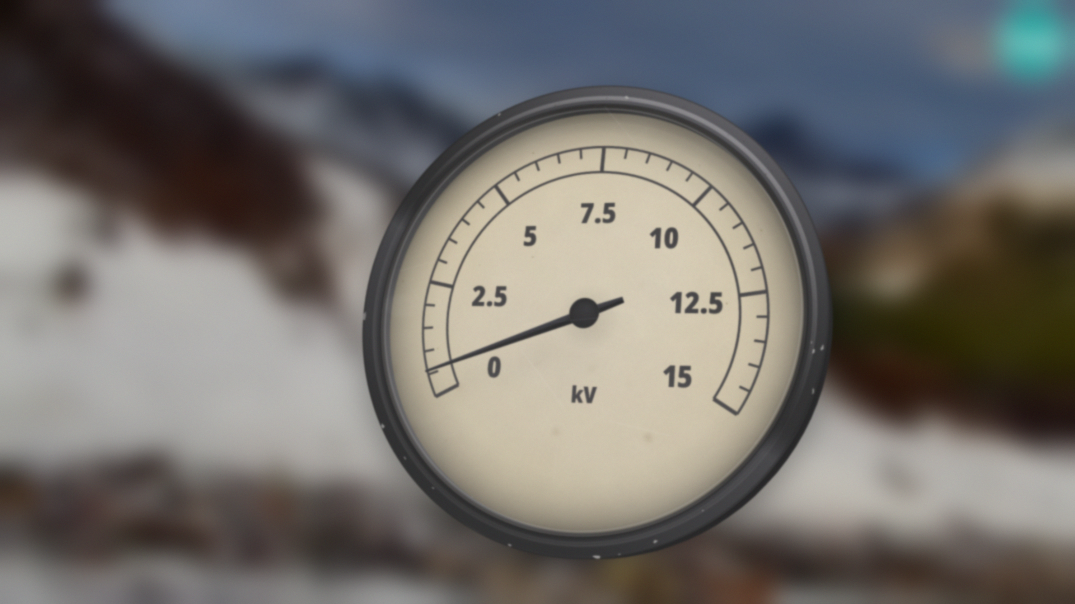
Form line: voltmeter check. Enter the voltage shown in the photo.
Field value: 0.5 kV
